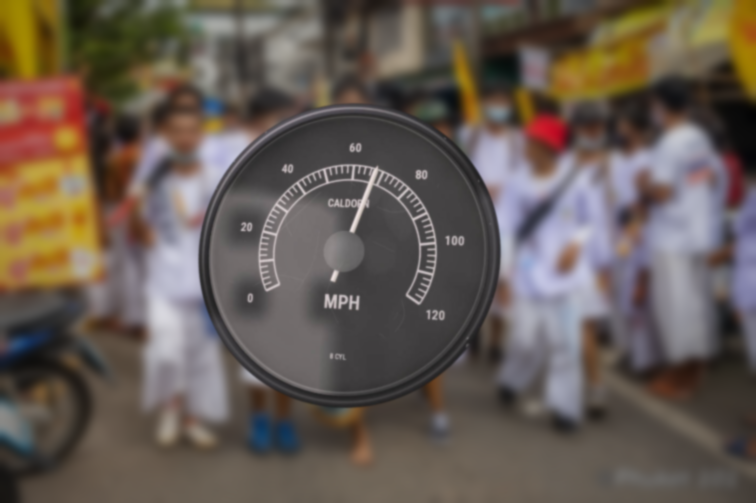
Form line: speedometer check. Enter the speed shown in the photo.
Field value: 68 mph
